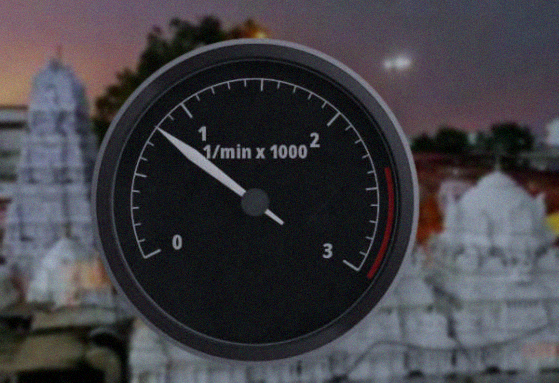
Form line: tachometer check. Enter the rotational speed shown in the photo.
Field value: 800 rpm
